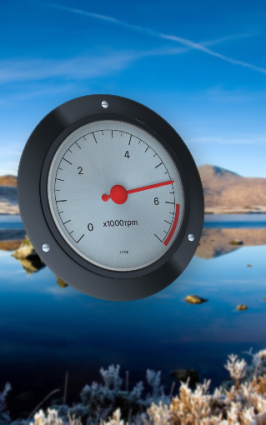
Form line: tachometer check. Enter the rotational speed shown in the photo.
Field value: 5500 rpm
